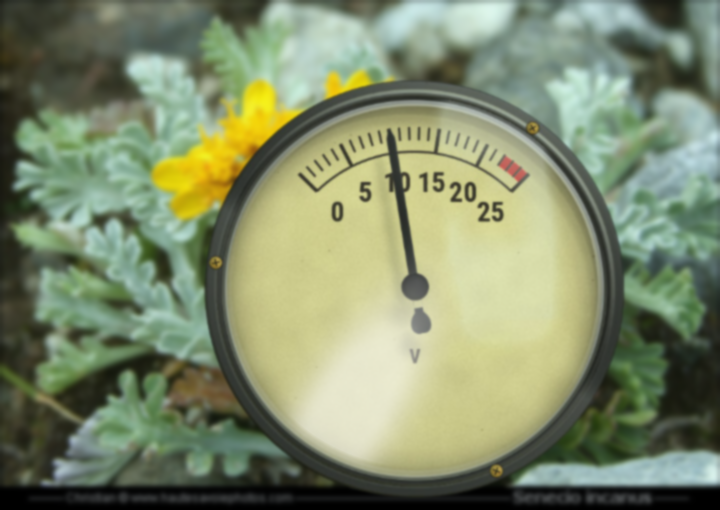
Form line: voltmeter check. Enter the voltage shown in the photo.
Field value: 10 V
